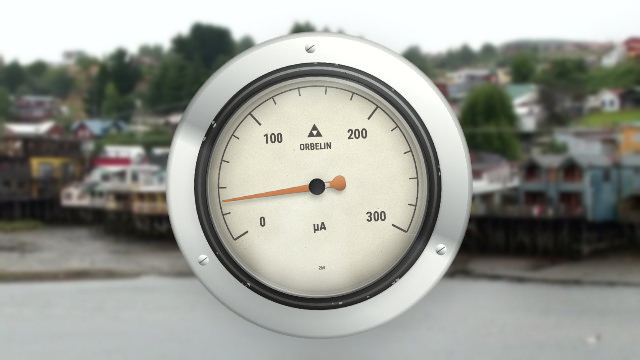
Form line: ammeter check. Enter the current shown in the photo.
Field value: 30 µA
